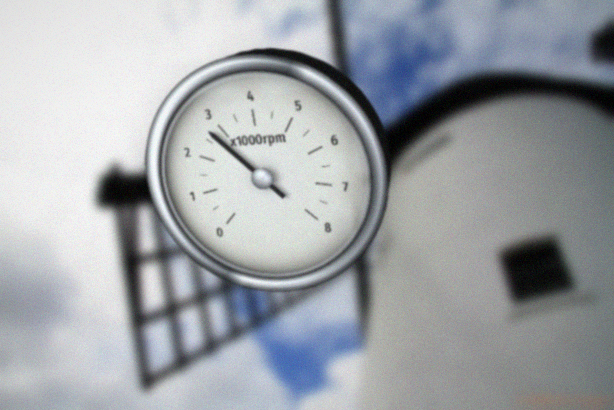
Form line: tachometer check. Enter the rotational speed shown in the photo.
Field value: 2750 rpm
